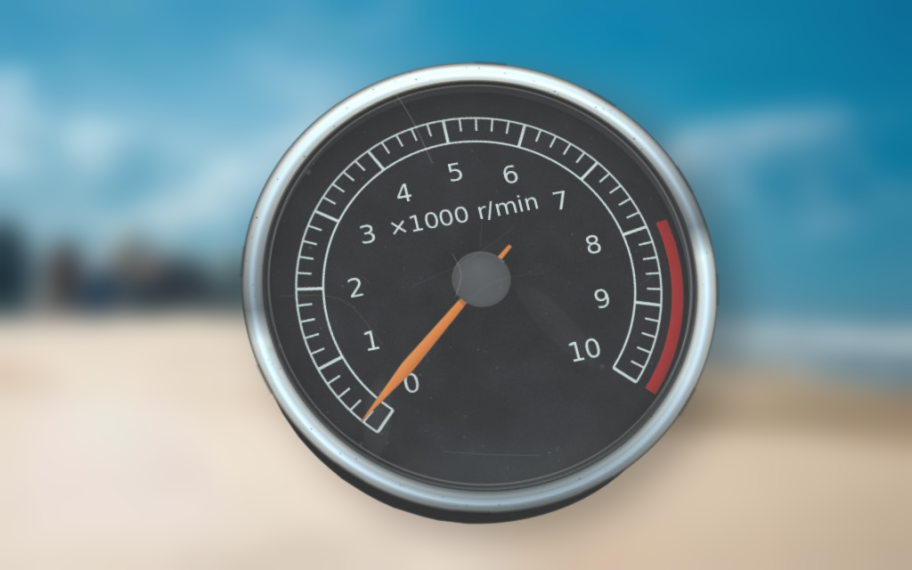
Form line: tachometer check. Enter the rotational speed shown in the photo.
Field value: 200 rpm
